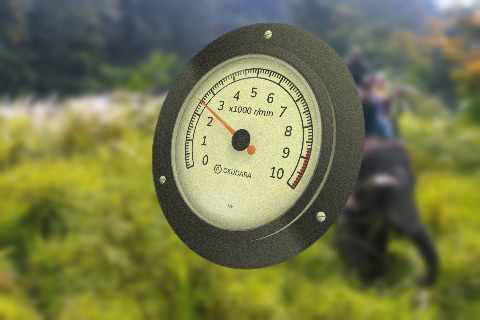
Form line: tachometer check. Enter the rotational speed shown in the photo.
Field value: 2500 rpm
